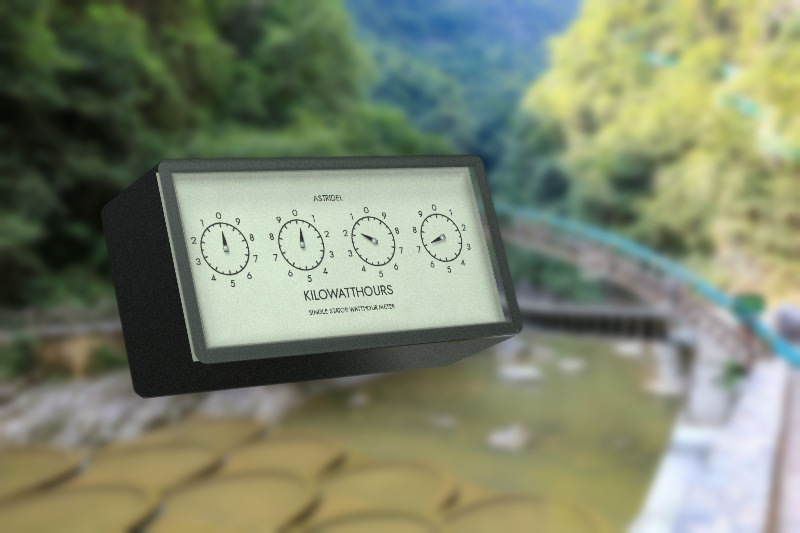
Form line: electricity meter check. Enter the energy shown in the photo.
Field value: 17 kWh
